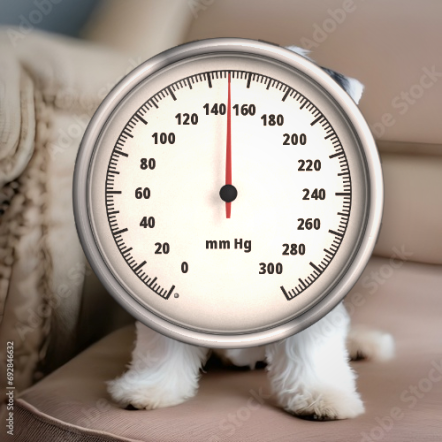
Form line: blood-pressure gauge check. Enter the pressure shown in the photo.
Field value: 150 mmHg
